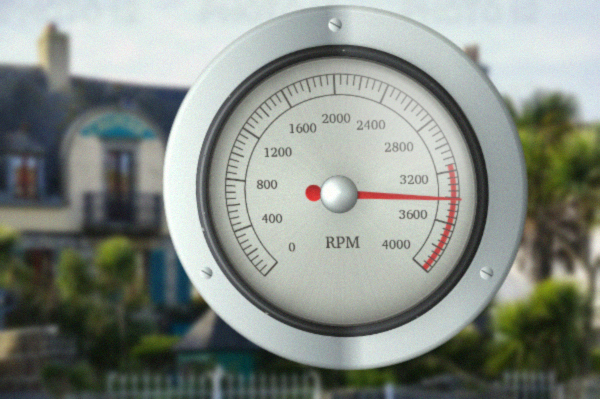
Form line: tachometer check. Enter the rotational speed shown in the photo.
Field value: 3400 rpm
